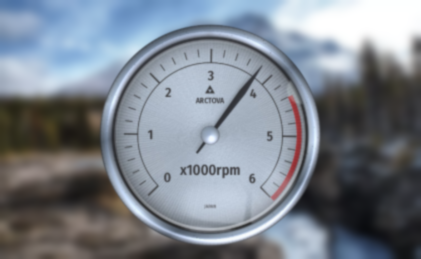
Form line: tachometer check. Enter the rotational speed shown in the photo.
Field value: 3800 rpm
